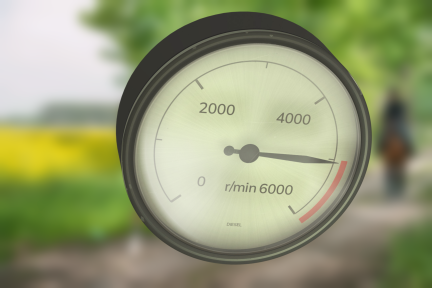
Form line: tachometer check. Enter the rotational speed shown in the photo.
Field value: 5000 rpm
